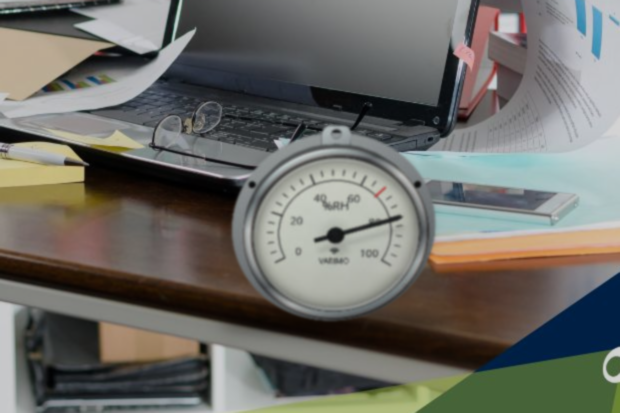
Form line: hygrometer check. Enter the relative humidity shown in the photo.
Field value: 80 %
